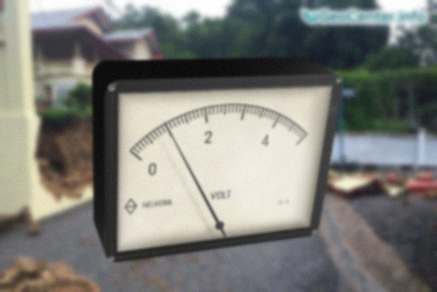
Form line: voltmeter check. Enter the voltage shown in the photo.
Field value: 1 V
